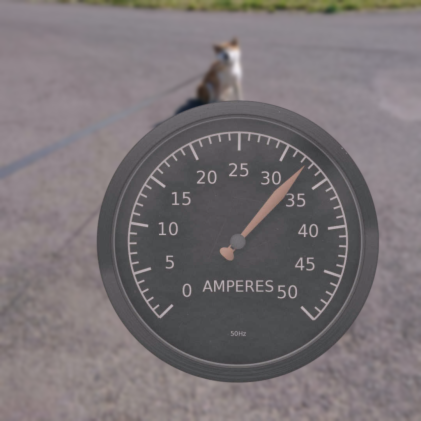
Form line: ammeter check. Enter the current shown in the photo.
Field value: 32.5 A
